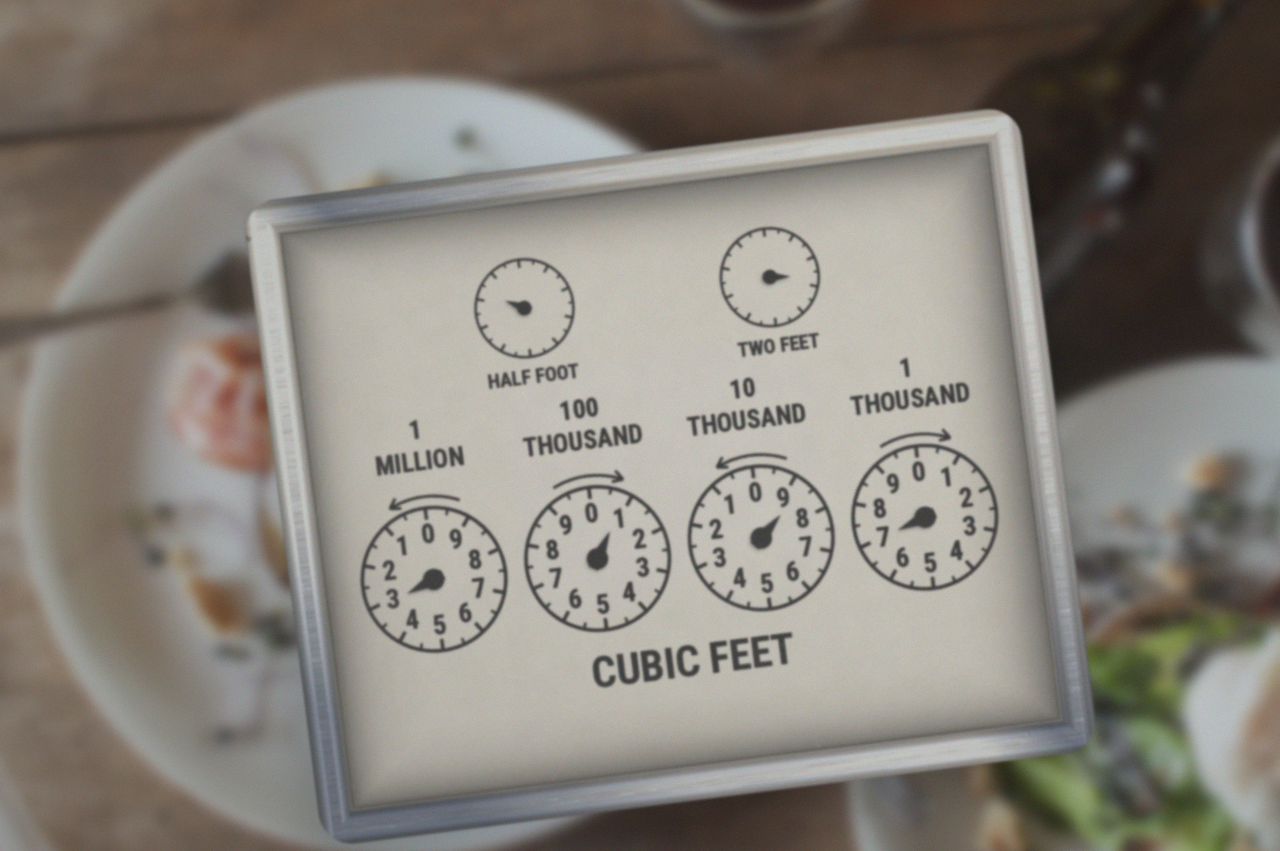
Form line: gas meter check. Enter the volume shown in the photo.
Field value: 308700 ft³
